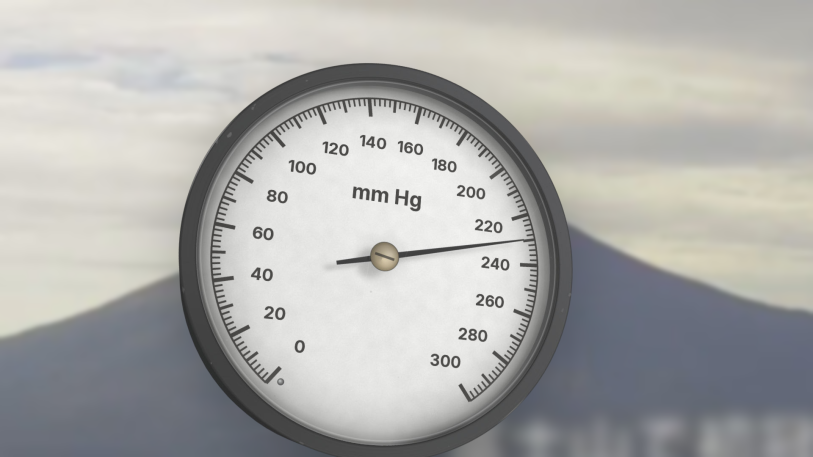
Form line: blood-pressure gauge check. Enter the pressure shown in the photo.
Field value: 230 mmHg
